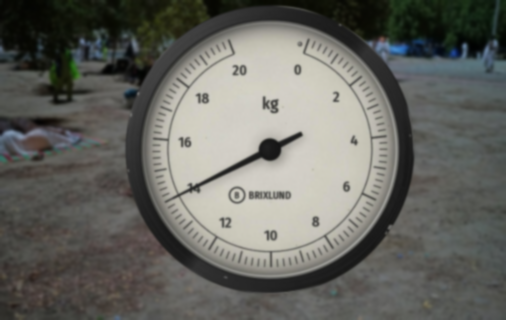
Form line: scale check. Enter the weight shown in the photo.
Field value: 14 kg
